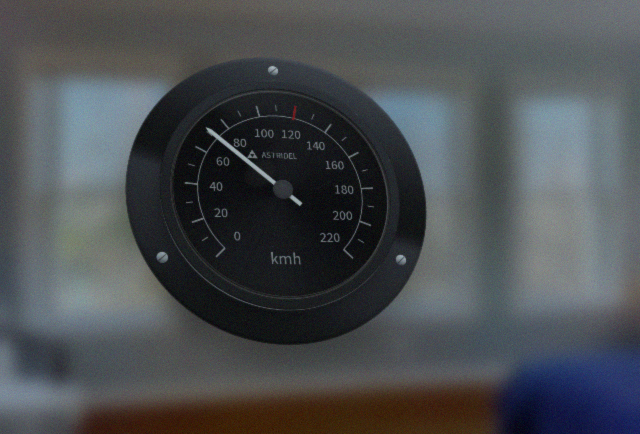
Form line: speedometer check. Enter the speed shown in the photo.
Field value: 70 km/h
